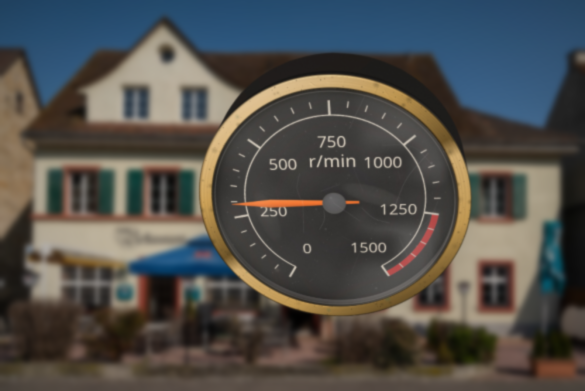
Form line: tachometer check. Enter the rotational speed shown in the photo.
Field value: 300 rpm
